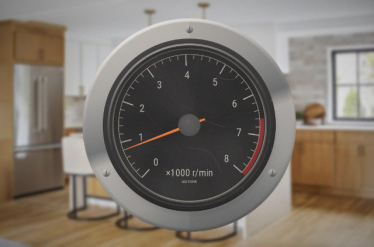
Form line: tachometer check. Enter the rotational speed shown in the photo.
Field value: 800 rpm
